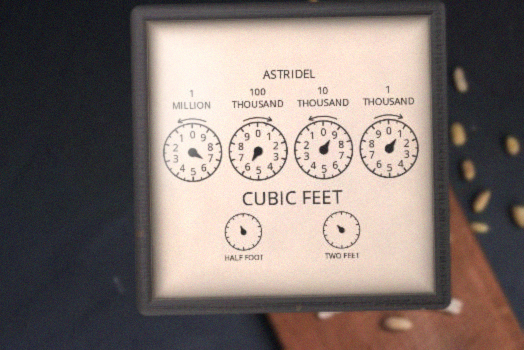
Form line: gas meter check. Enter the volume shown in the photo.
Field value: 659100 ft³
